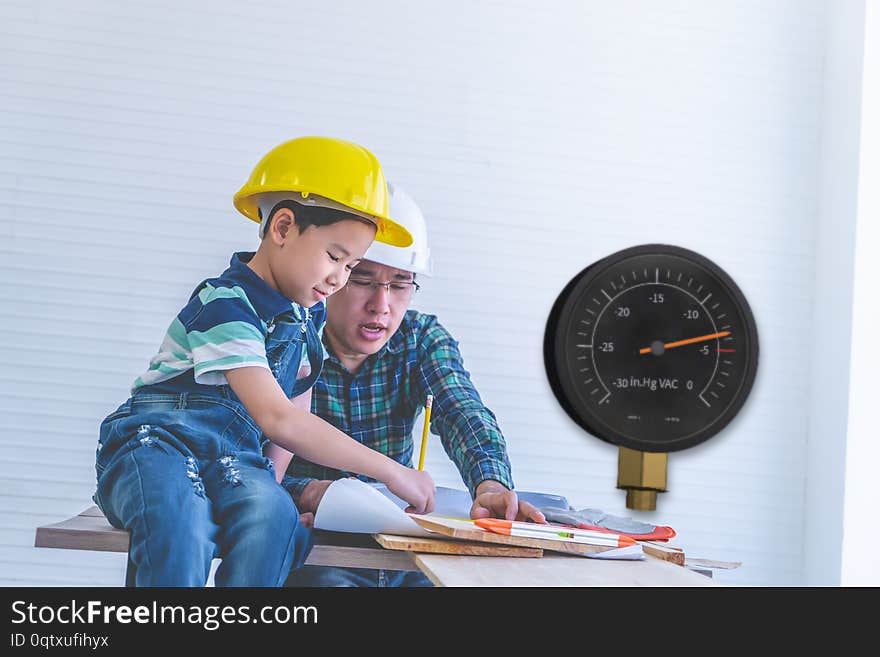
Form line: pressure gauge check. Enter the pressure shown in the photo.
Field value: -6.5 inHg
